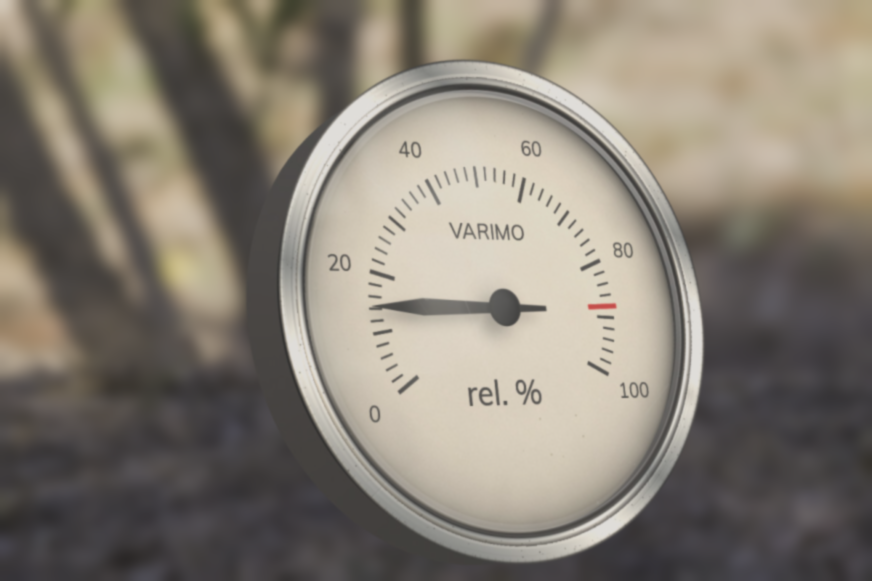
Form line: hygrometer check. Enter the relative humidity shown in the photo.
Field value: 14 %
